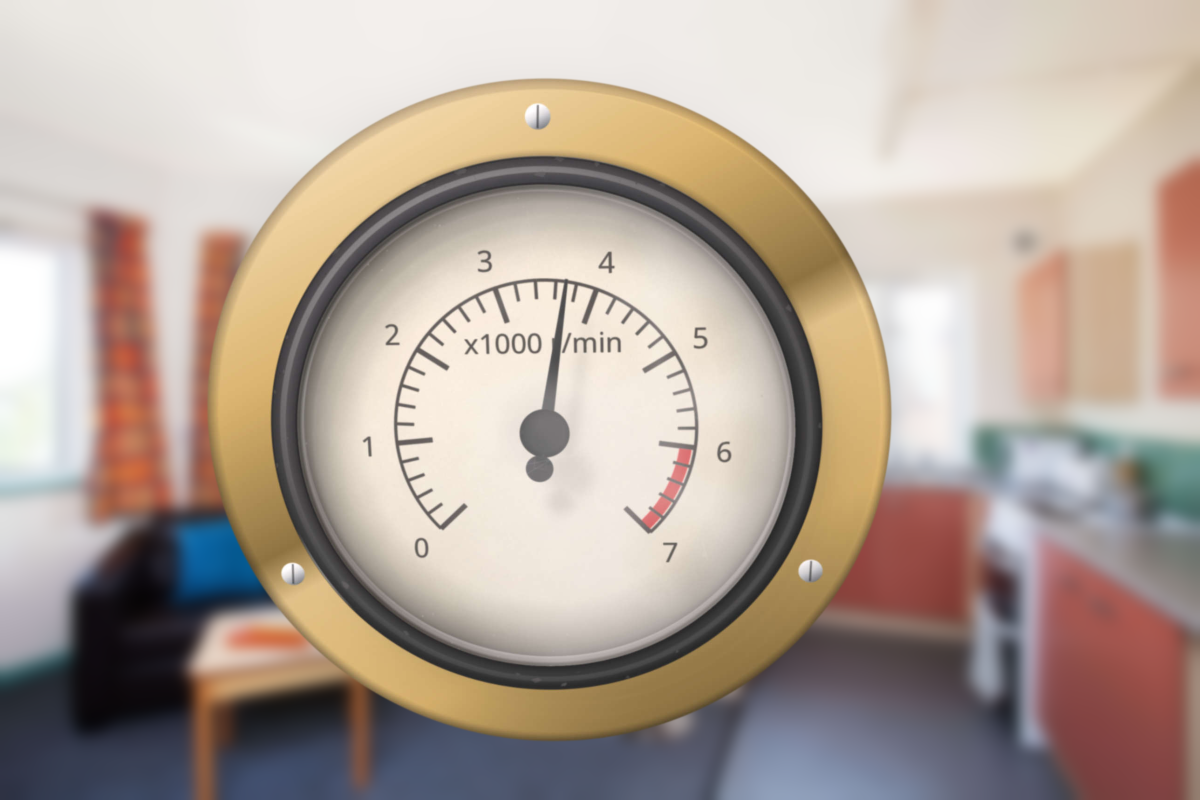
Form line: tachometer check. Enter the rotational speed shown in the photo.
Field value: 3700 rpm
